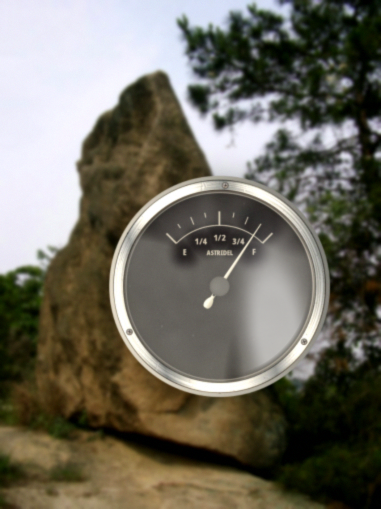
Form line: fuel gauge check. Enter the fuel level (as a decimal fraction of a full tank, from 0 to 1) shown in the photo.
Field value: 0.875
